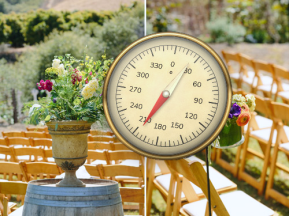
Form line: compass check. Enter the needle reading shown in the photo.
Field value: 205 °
